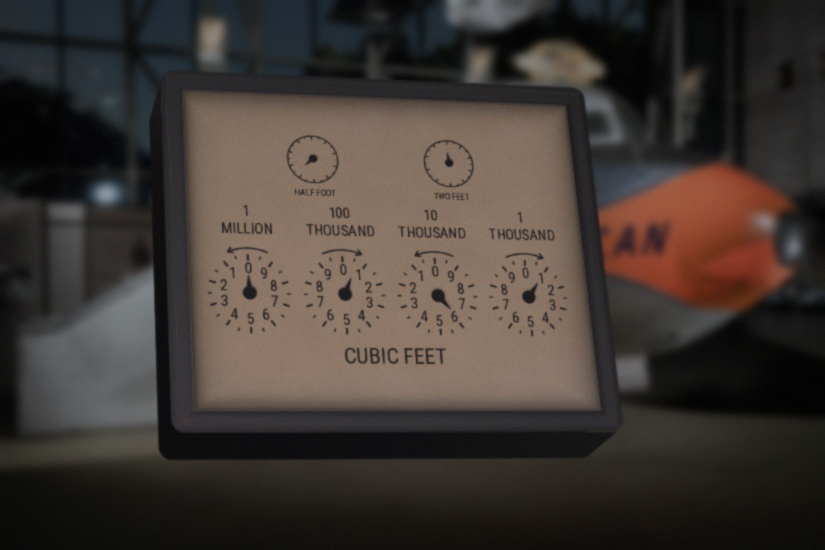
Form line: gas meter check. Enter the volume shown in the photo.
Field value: 6100 ft³
